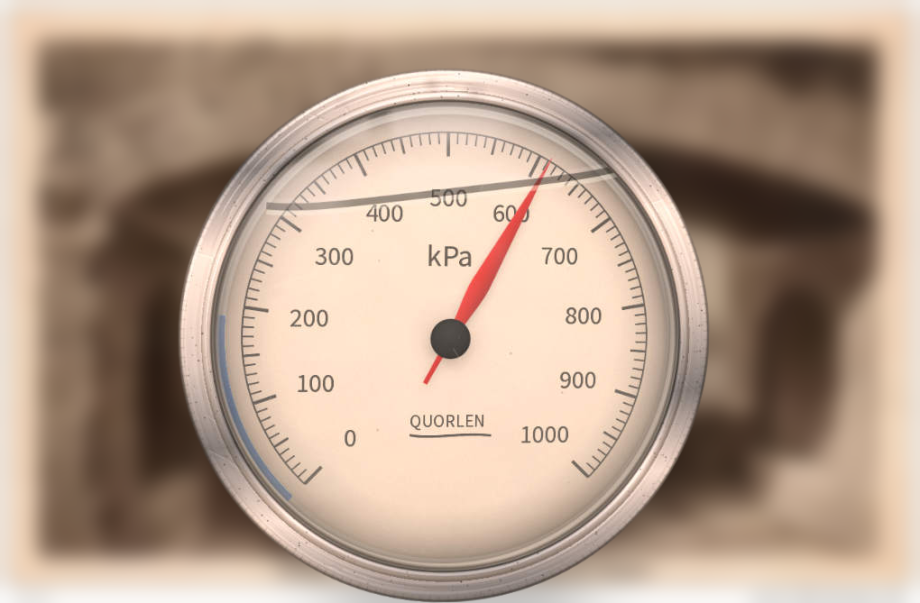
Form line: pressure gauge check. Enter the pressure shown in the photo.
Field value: 610 kPa
